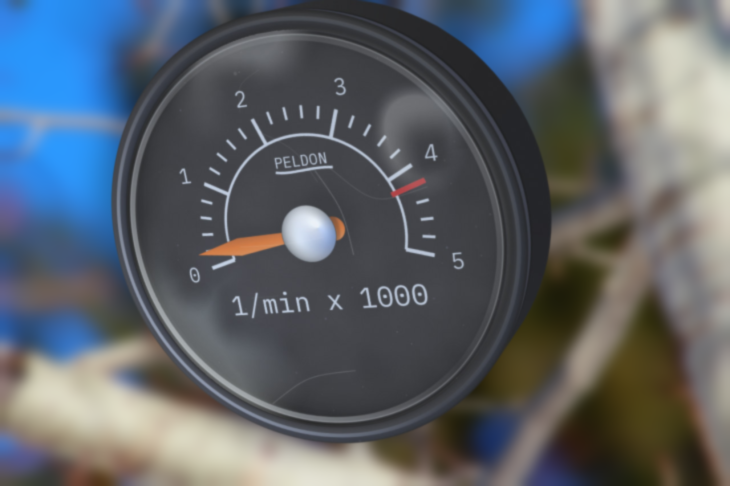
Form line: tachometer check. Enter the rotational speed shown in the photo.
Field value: 200 rpm
